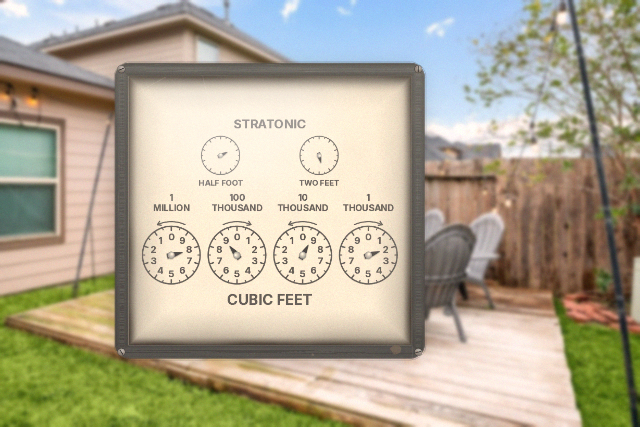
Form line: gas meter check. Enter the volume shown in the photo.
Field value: 789200 ft³
